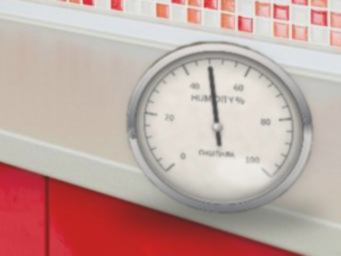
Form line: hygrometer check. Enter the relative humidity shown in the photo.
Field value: 48 %
